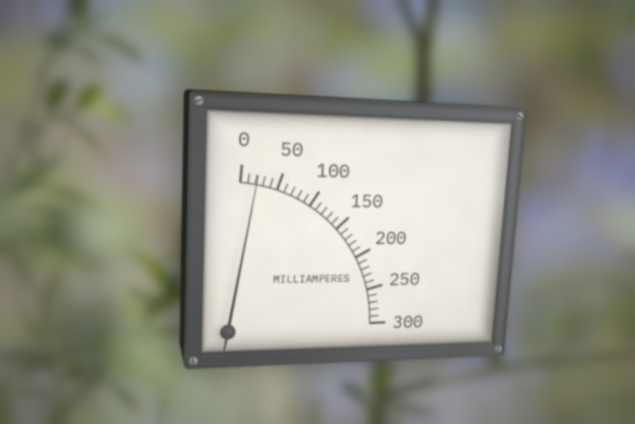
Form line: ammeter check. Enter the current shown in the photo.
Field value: 20 mA
